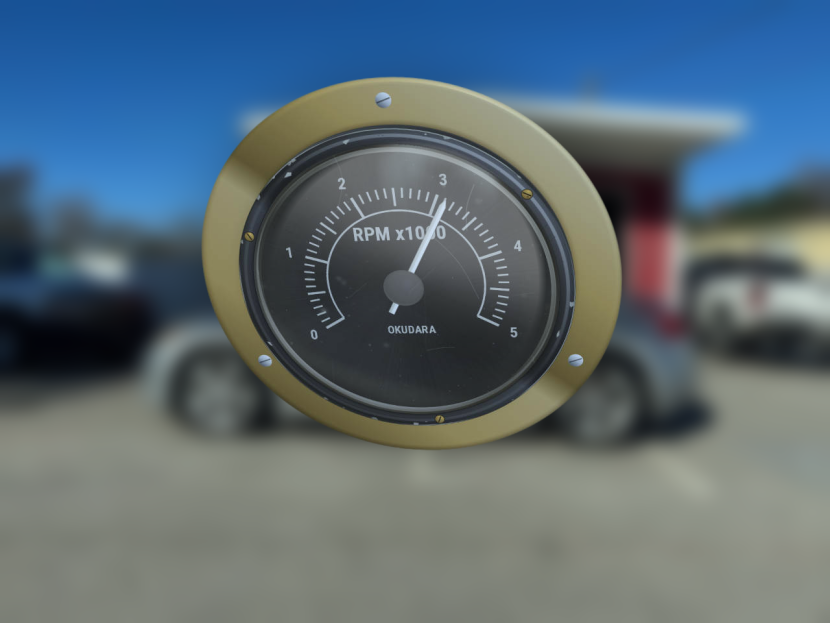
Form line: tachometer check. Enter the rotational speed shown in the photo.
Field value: 3100 rpm
